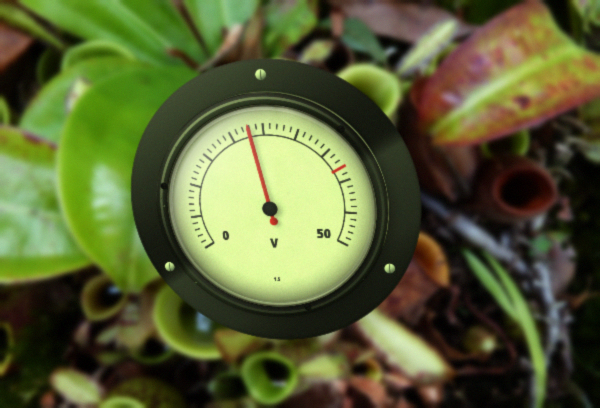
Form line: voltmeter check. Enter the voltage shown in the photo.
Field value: 23 V
